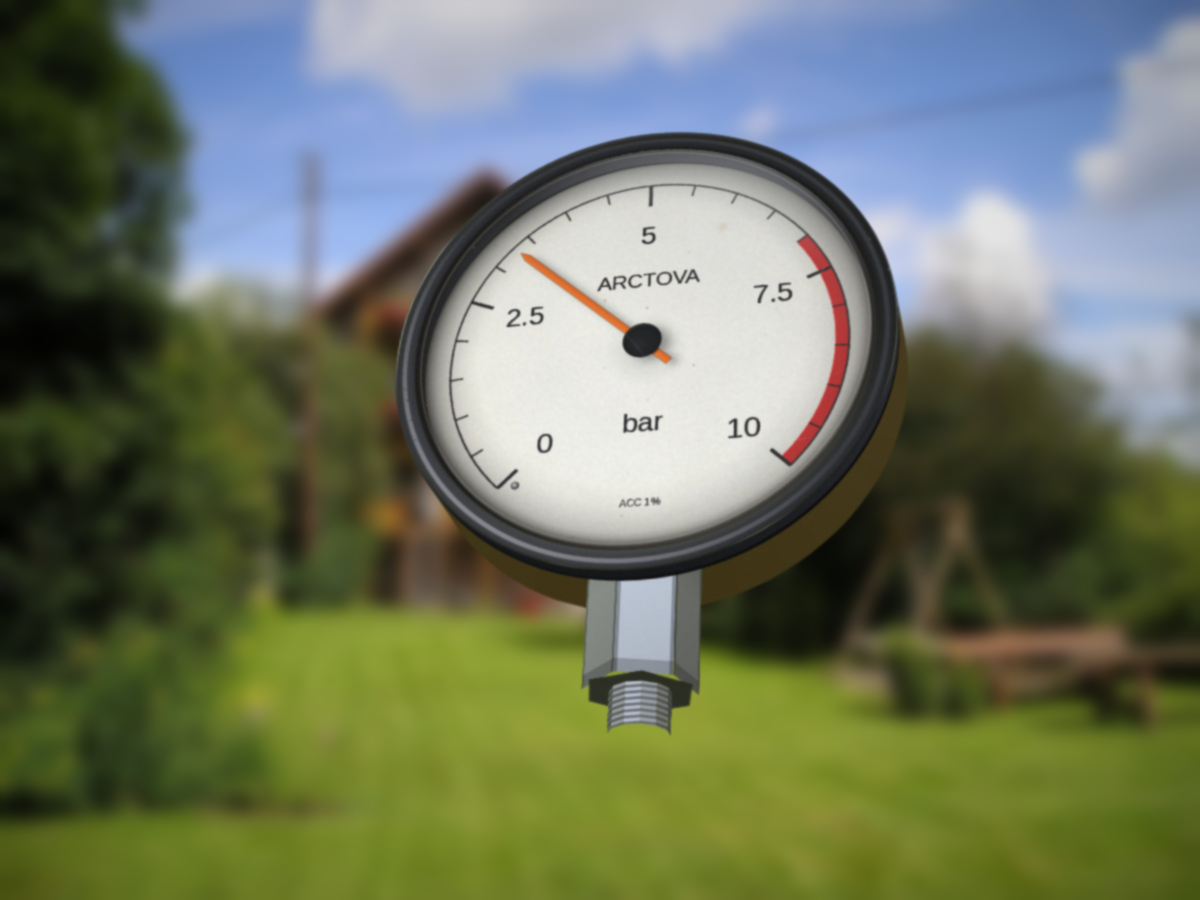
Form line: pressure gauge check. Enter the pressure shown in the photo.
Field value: 3.25 bar
